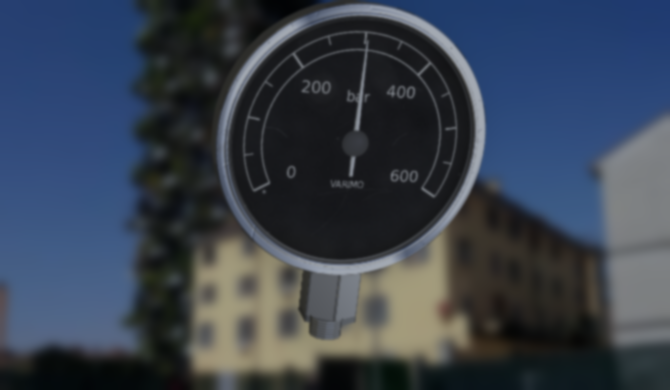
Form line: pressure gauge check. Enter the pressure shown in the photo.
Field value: 300 bar
